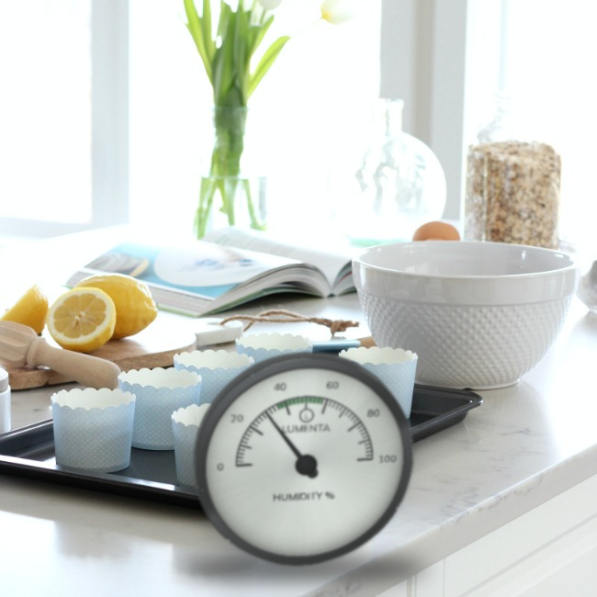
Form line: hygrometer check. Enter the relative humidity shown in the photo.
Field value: 30 %
